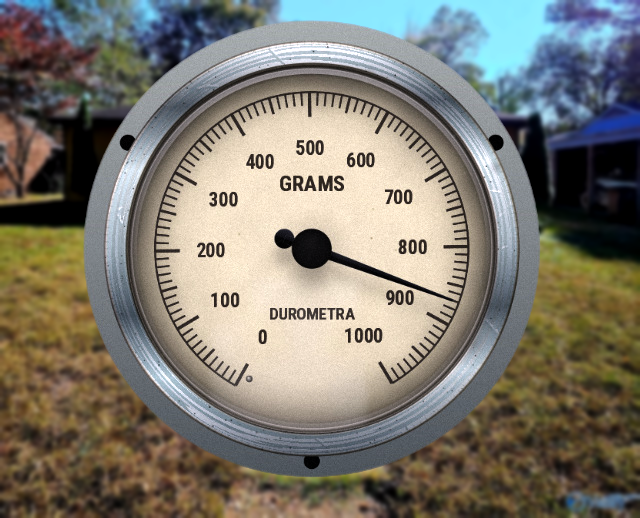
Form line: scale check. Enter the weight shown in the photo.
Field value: 870 g
